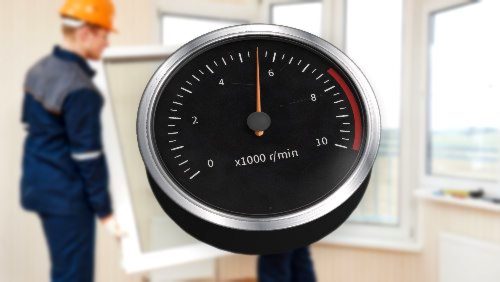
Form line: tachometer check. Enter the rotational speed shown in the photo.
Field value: 5500 rpm
